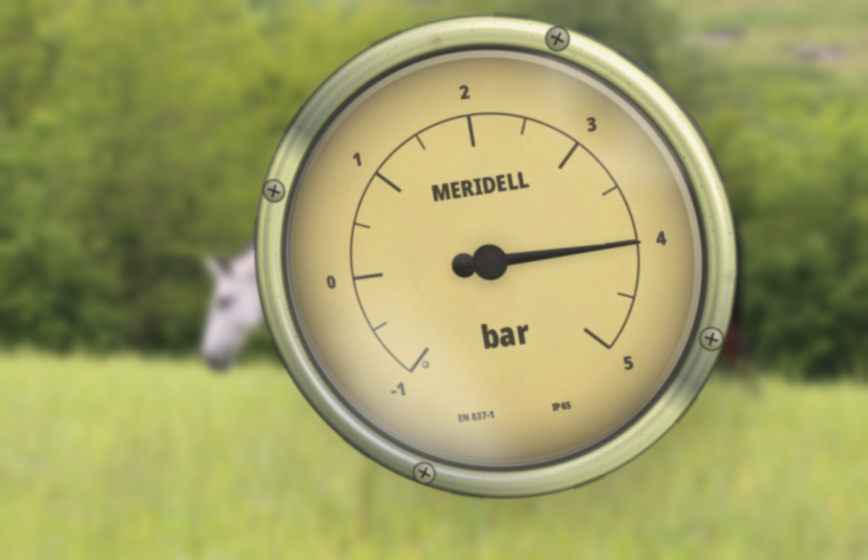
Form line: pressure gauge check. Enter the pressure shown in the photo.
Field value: 4 bar
